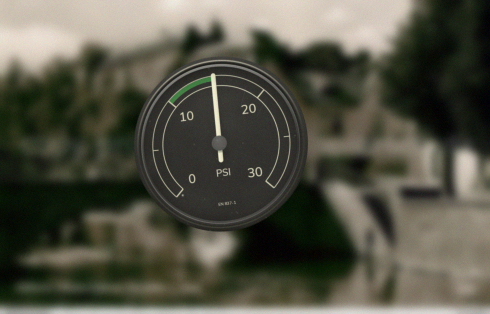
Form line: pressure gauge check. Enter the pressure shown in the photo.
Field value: 15 psi
